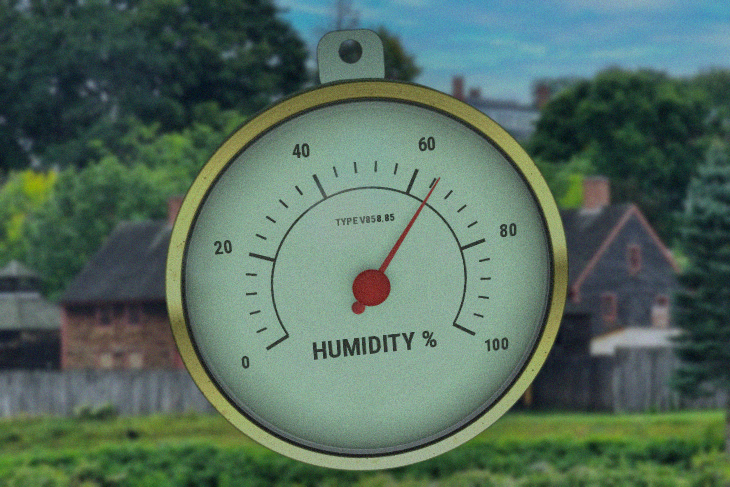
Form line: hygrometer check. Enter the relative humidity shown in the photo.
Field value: 64 %
